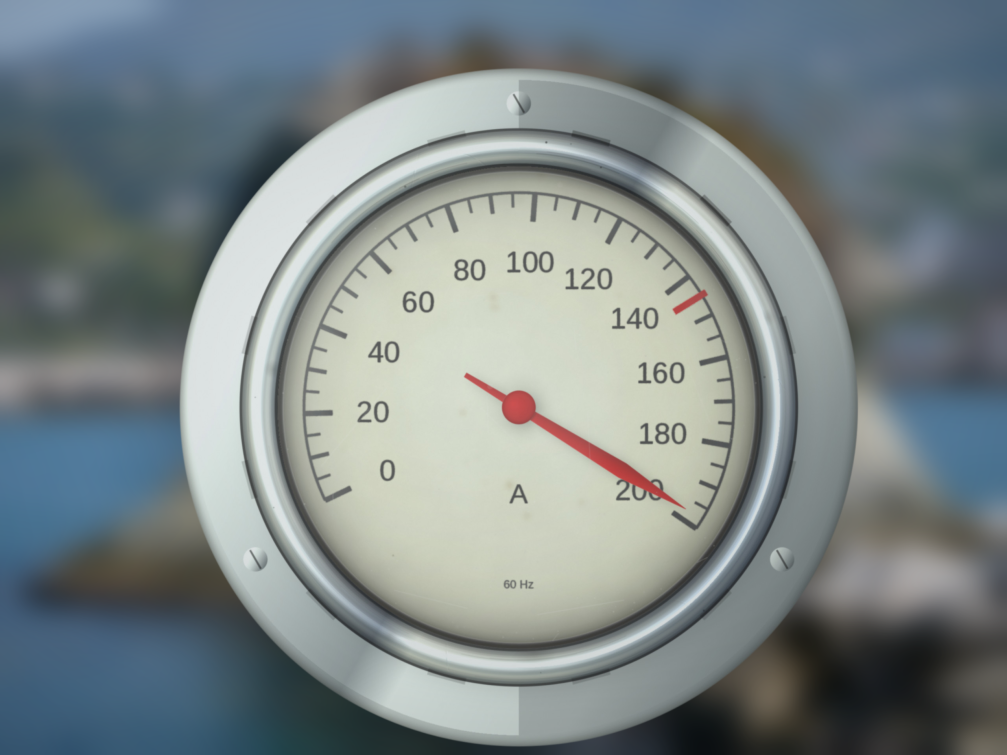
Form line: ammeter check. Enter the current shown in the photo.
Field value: 197.5 A
